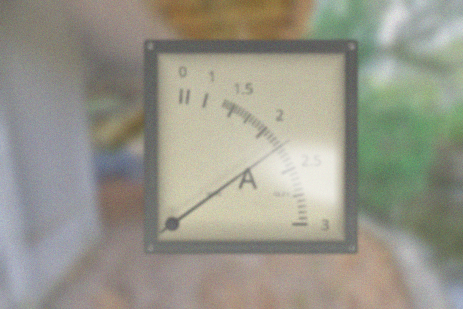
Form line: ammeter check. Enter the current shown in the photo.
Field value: 2.25 A
